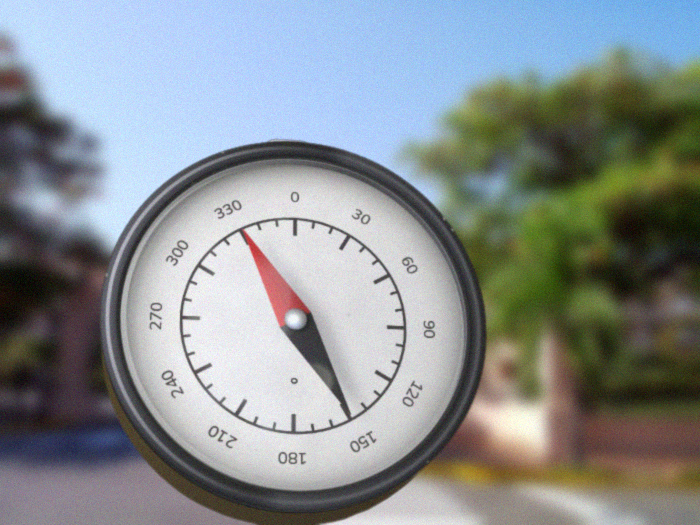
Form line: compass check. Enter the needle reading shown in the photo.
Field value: 330 °
